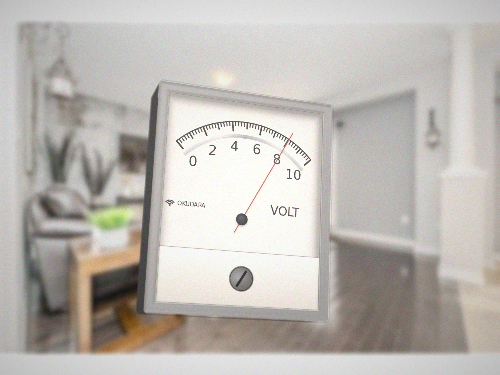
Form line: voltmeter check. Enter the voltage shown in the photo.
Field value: 8 V
